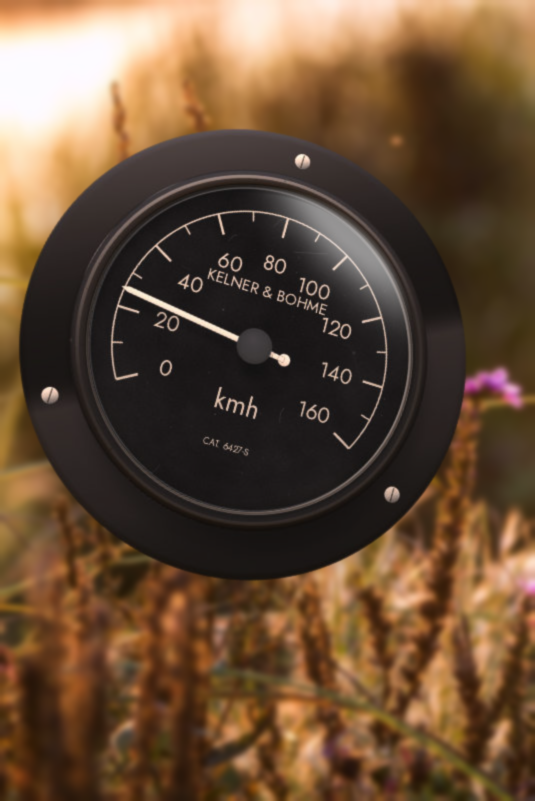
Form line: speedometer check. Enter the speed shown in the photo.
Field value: 25 km/h
